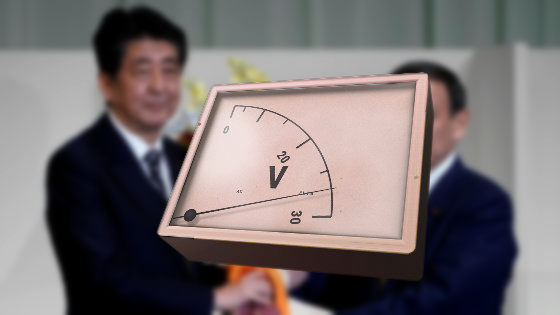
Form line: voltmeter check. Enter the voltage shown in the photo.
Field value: 27.5 V
